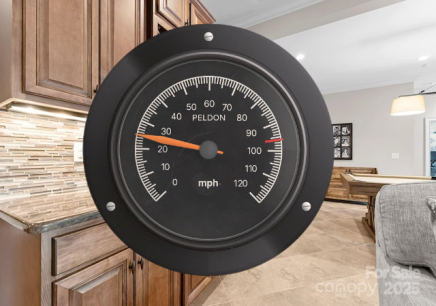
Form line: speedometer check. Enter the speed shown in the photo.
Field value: 25 mph
